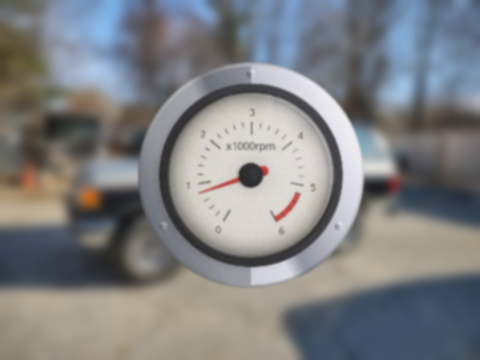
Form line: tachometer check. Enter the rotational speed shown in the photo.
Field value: 800 rpm
